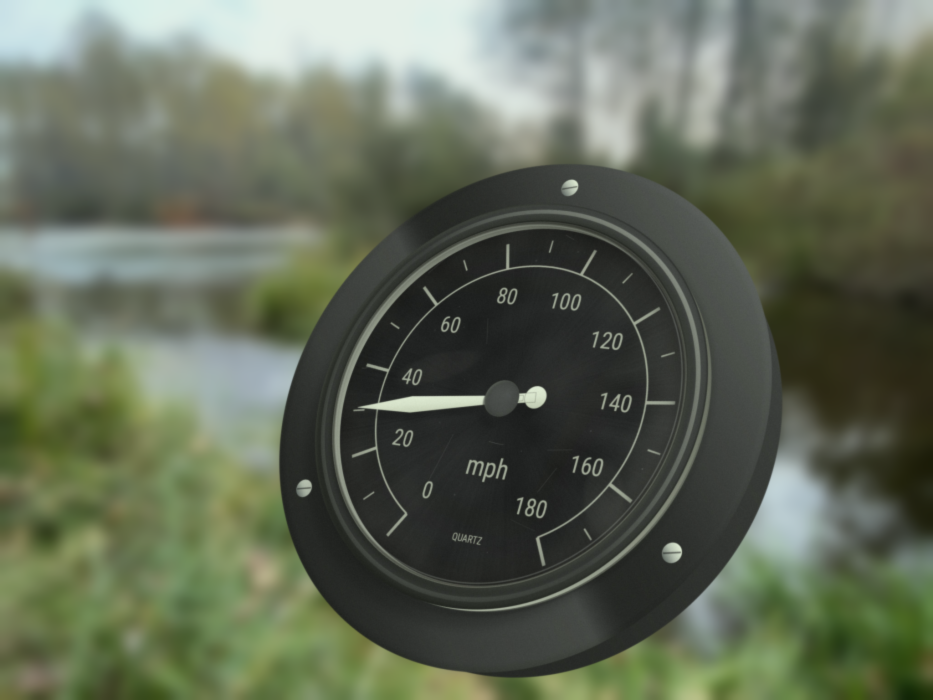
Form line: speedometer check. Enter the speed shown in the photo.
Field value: 30 mph
